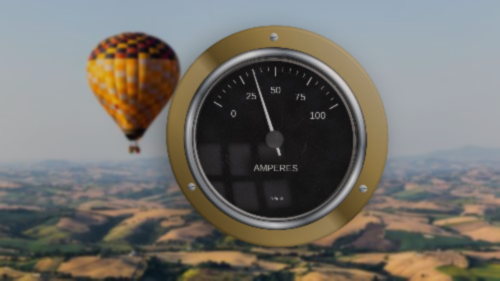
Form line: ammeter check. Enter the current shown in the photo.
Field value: 35 A
